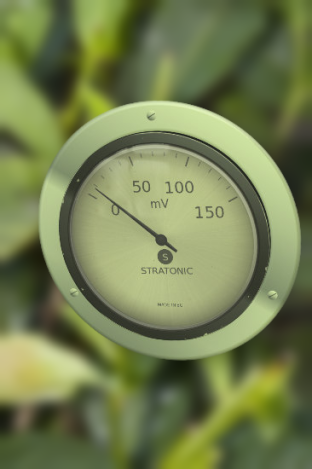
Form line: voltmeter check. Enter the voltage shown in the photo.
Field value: 10 mV
